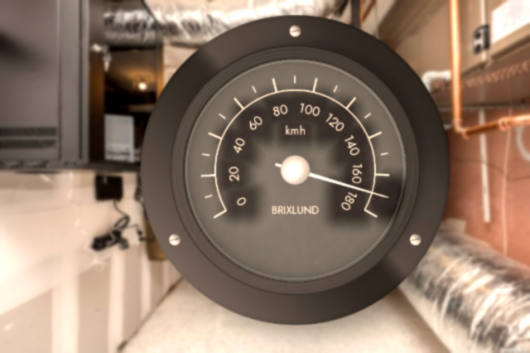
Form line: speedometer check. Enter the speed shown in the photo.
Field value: 170 km/h
